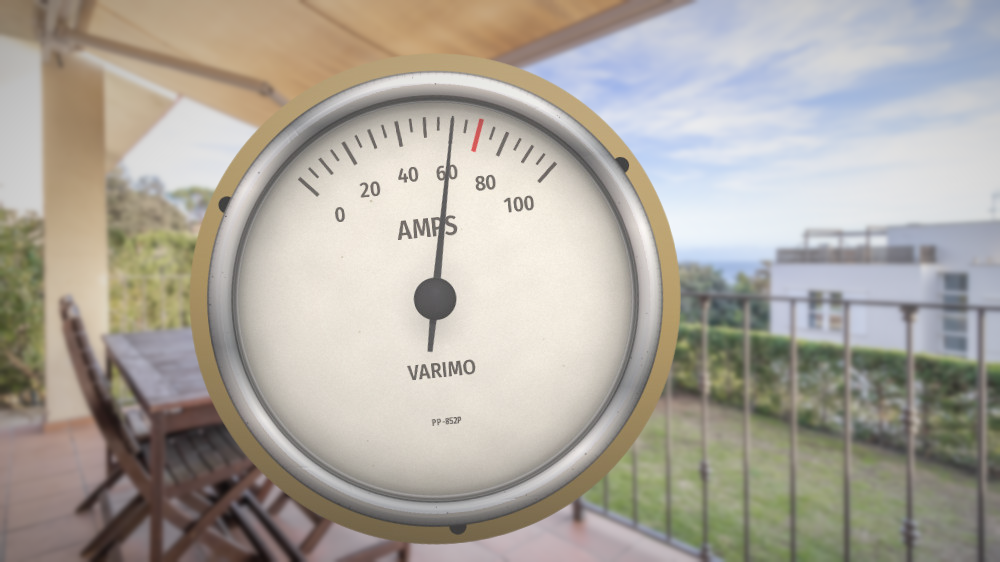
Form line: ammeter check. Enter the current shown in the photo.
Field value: 60 A
